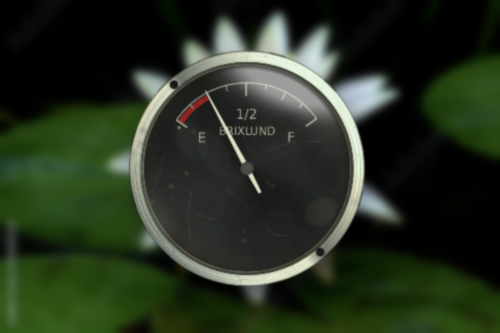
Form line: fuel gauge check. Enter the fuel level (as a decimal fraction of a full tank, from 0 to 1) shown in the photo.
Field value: 0.25
